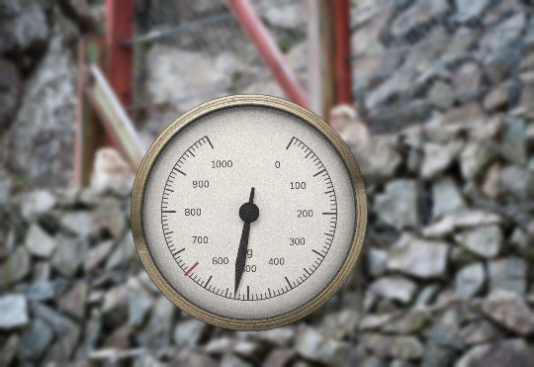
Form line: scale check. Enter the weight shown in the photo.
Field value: 530 g
